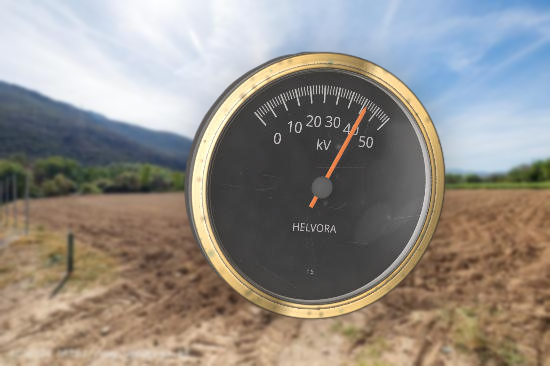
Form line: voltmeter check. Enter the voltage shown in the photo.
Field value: 40 kV
